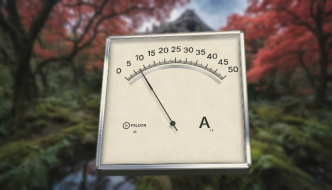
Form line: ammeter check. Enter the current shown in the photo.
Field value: 7.5 A
